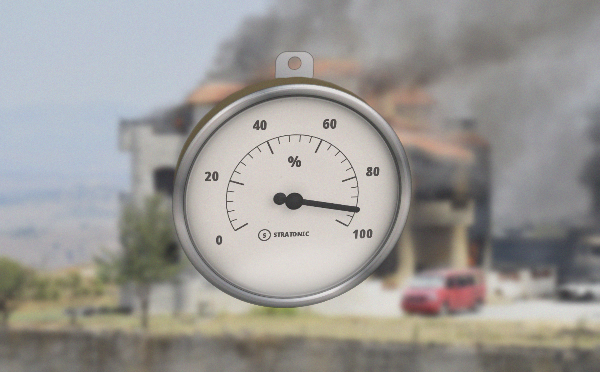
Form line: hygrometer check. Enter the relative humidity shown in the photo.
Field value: 92 %
